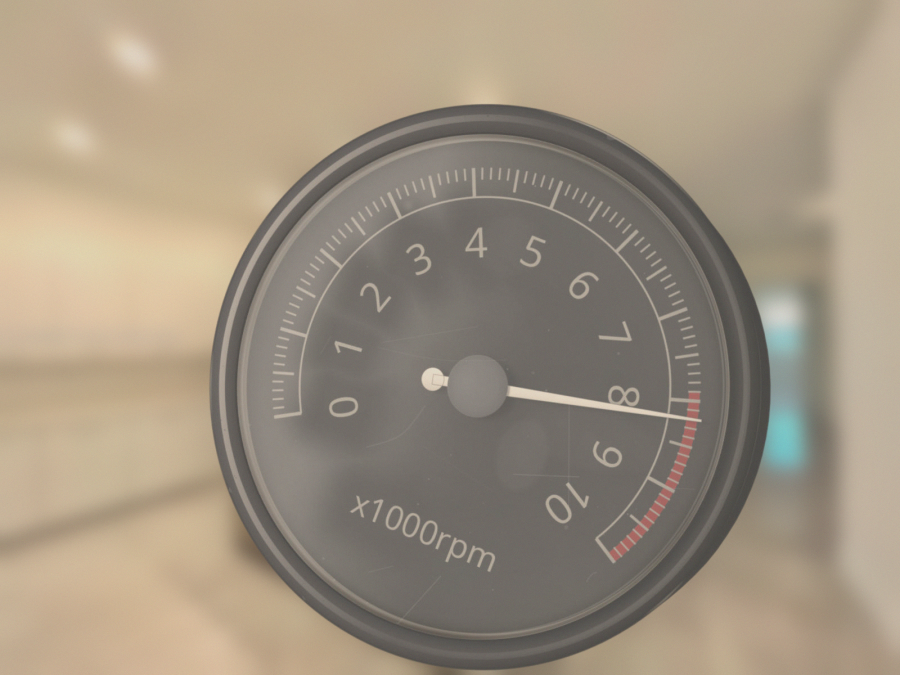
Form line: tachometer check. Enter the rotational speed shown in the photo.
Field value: 8200 rpm
